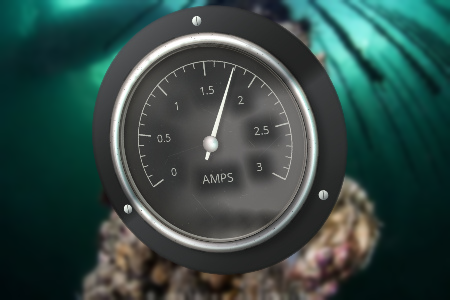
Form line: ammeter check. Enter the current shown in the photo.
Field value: 1.8 A
